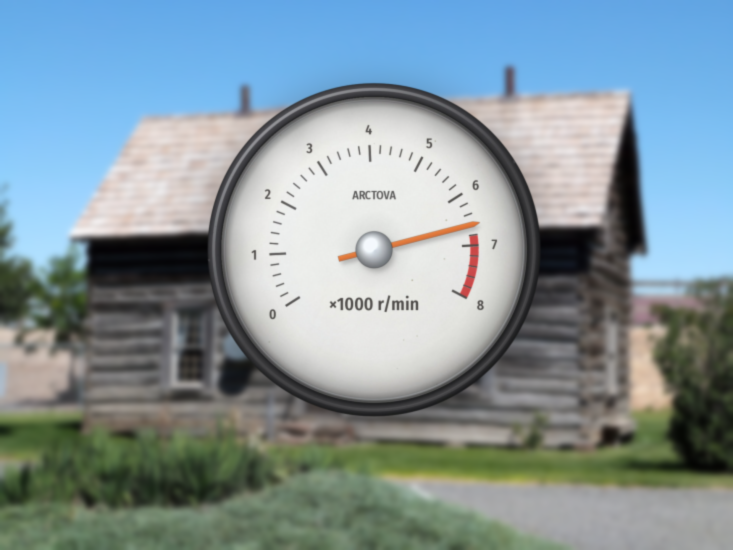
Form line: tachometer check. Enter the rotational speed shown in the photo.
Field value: 6600 rpm
